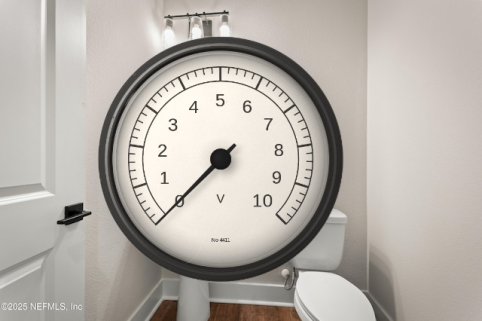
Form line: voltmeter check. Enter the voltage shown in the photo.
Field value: 0 V
